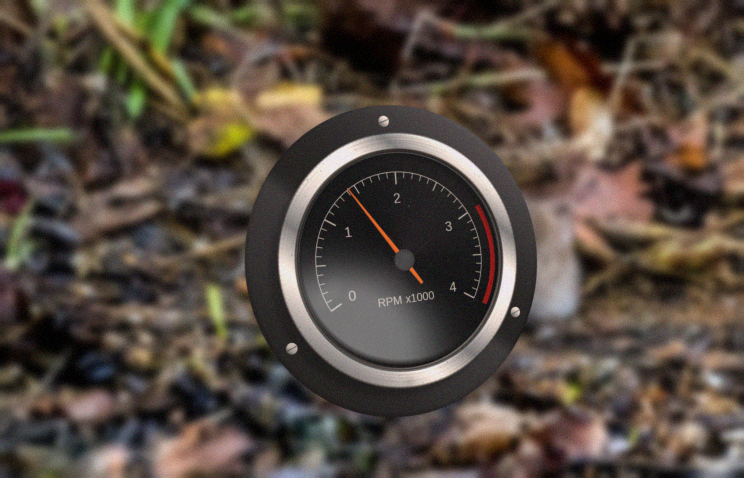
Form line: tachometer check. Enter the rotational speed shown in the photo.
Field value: 1400 rpm
